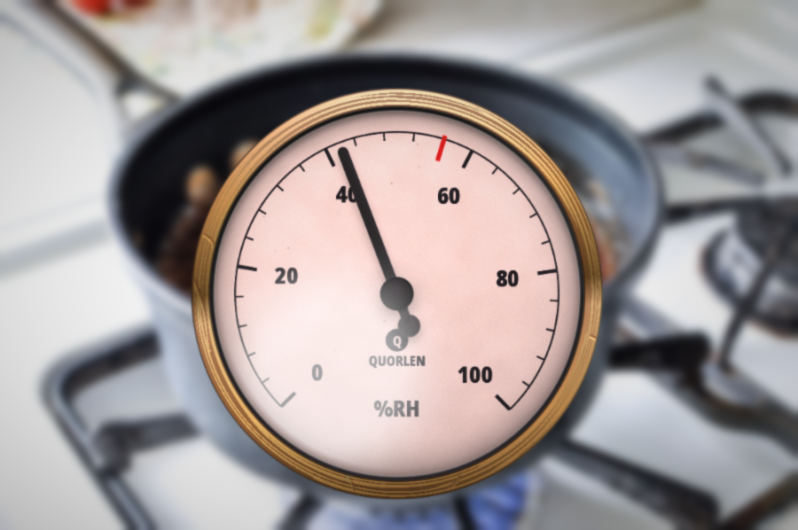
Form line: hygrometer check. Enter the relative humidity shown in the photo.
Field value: 42 %
